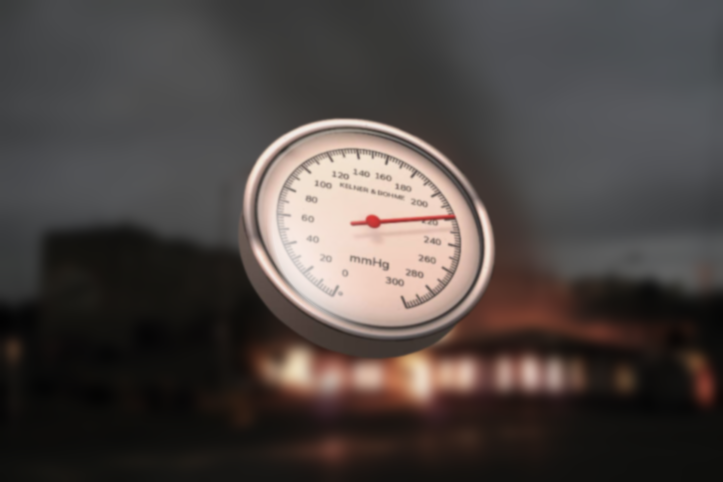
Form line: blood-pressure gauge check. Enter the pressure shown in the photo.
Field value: 220 mmHg
